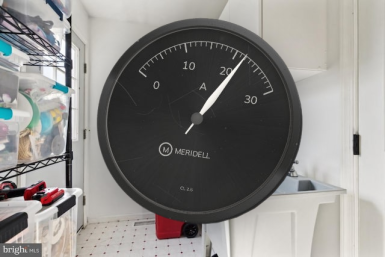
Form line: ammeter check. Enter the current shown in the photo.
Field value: 22 A
